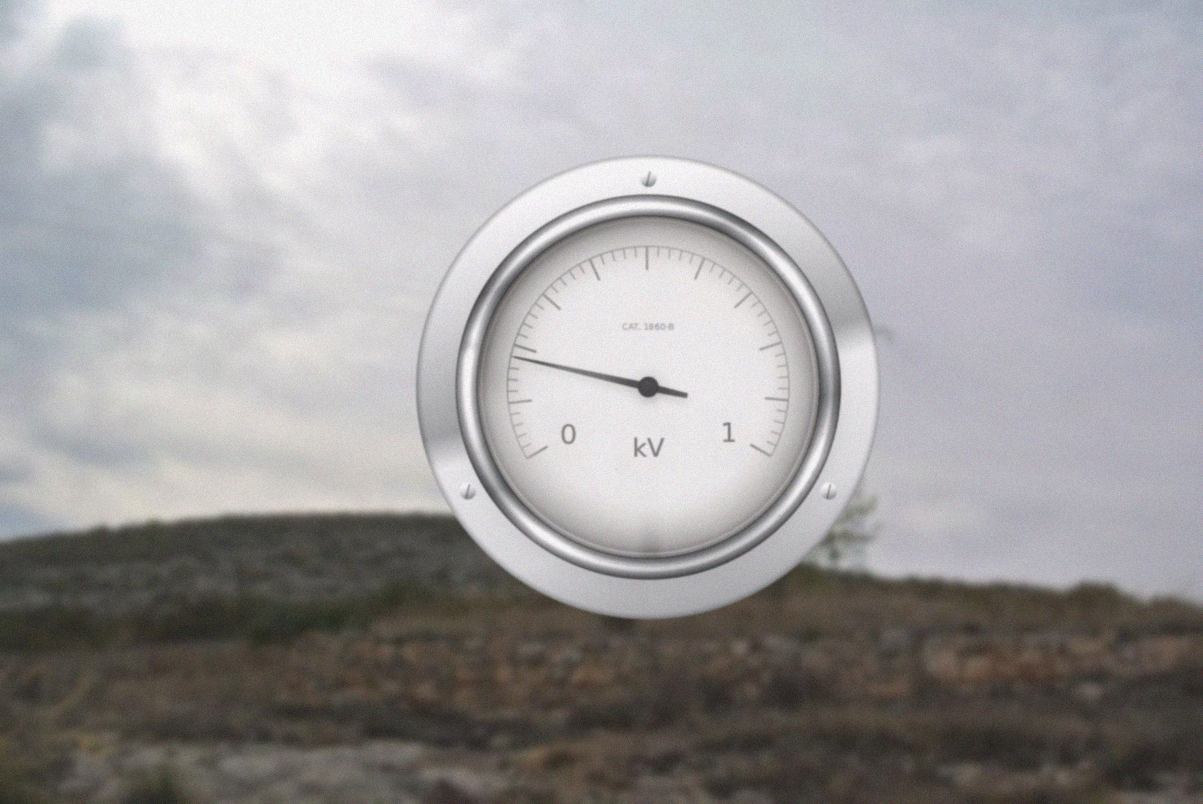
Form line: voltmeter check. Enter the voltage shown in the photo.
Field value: 0.18 kV
